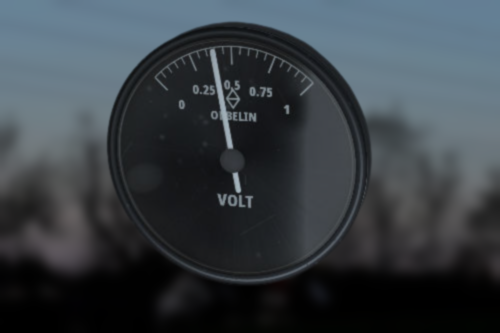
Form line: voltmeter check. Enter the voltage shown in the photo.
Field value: 0.4 V
